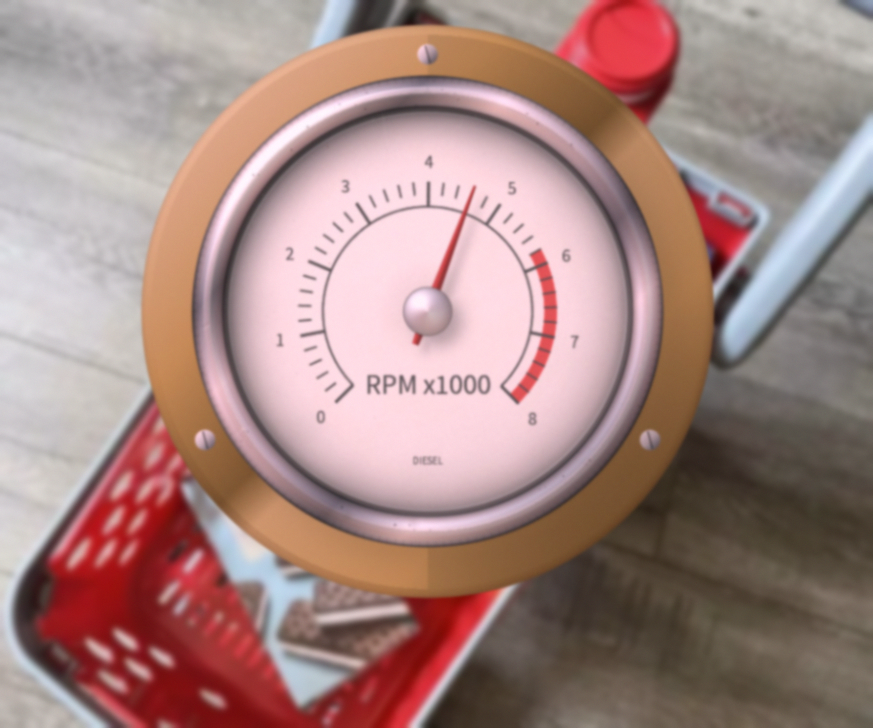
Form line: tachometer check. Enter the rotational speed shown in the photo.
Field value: 4600 rpm
